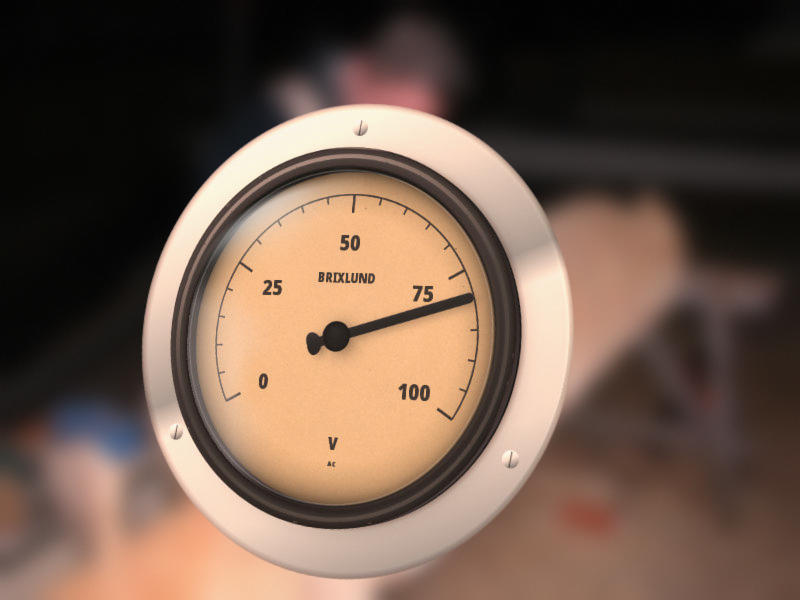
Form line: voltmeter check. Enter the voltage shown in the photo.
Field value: 80 V
